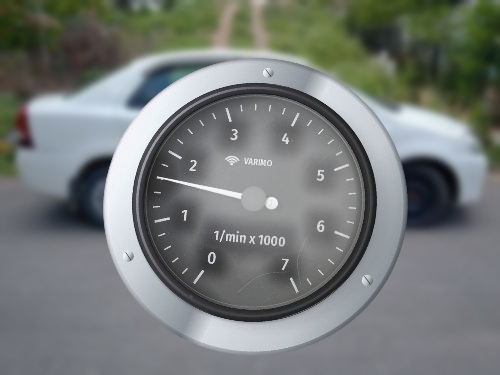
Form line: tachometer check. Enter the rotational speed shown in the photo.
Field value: 1600 rpm
